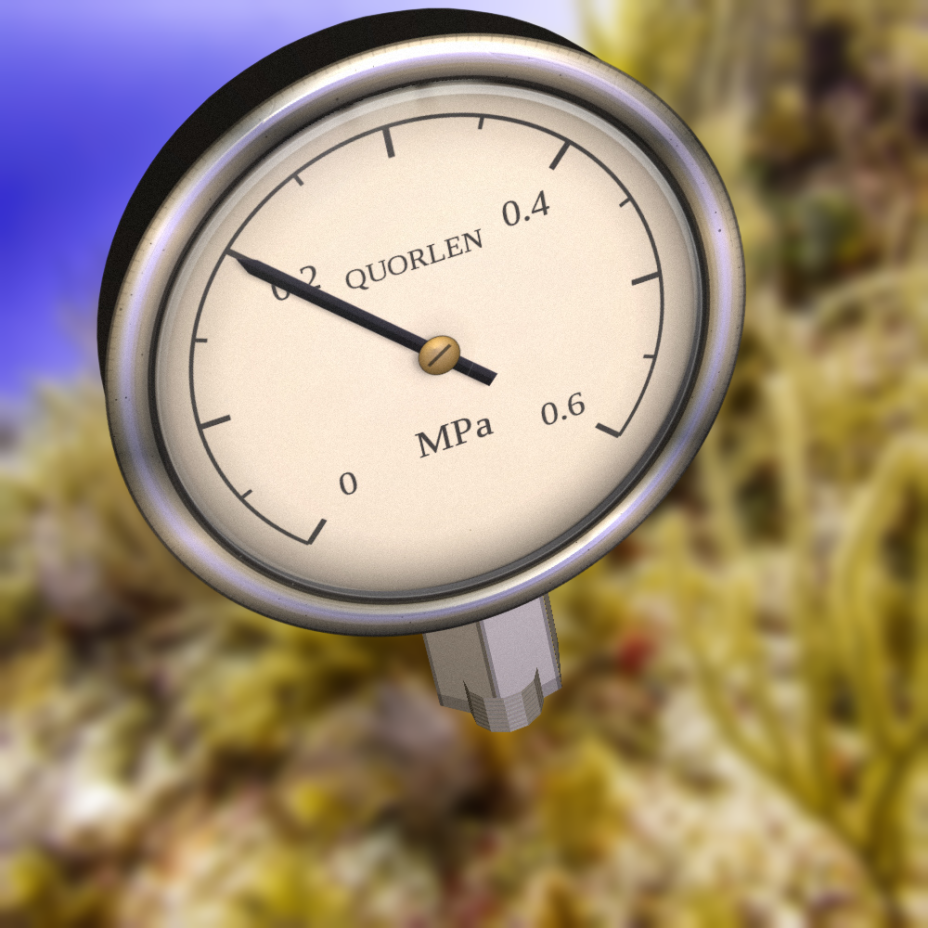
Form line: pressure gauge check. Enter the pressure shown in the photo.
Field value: 0.2 MPa
